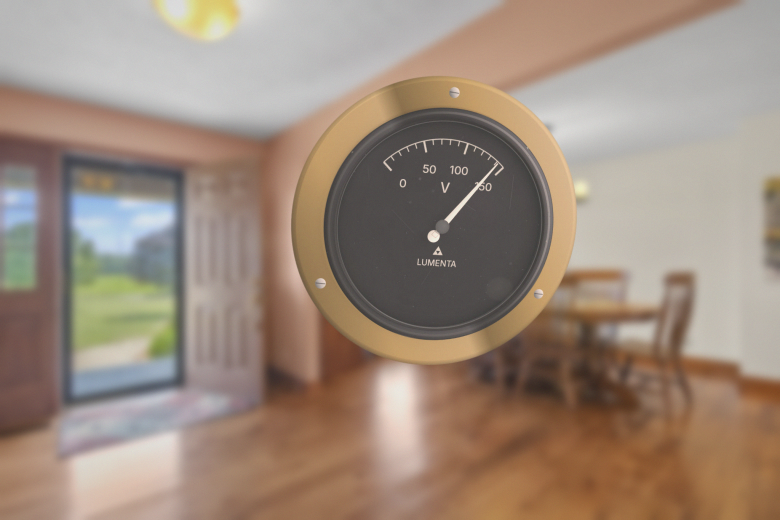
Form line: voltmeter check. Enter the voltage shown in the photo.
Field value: 140 V
